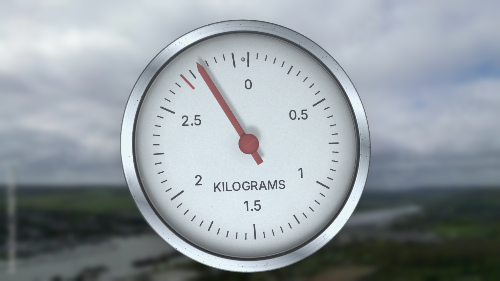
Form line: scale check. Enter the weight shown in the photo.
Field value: 2.8 kg
